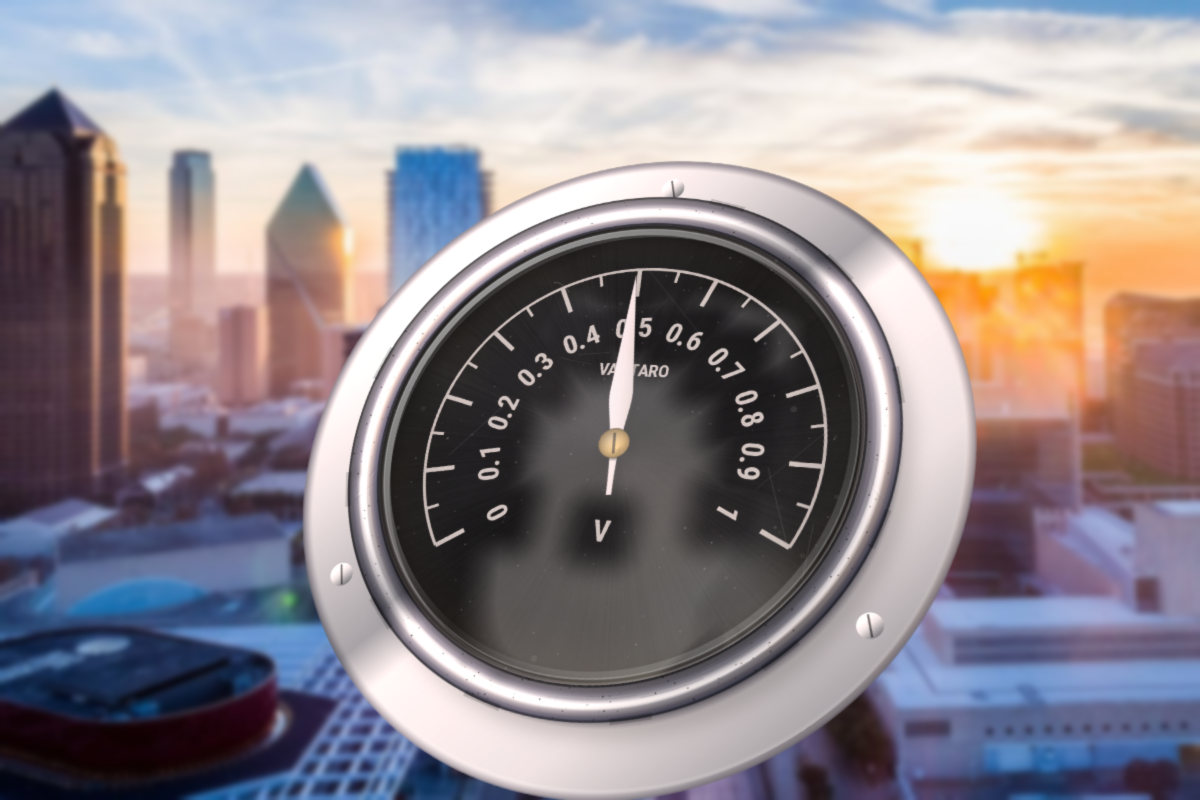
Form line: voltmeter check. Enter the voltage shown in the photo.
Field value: 0.5 V
